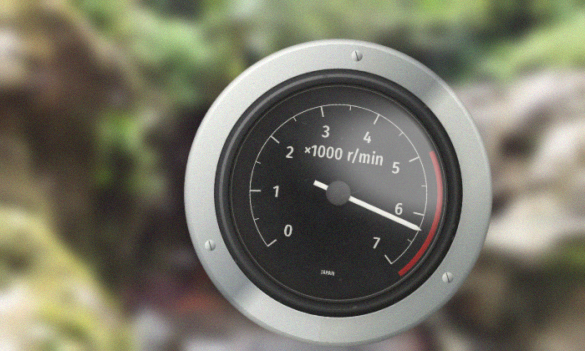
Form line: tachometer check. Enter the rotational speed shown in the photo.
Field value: 6250 rpm
